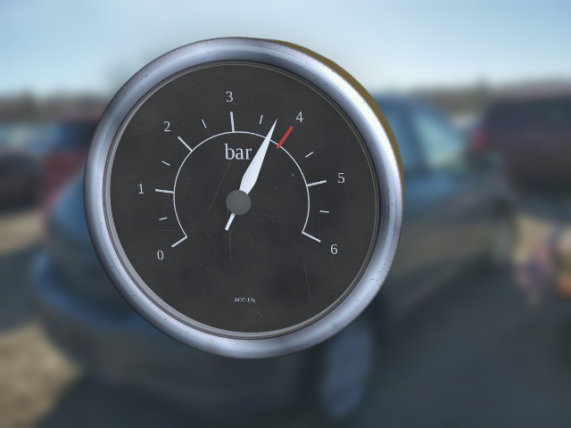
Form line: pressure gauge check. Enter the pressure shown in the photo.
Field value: 3.75 bar
